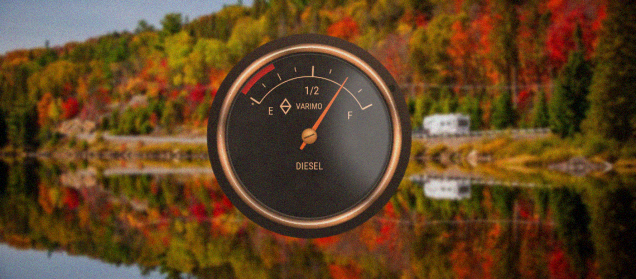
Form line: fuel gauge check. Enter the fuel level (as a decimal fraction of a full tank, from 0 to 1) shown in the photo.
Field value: 0.75
